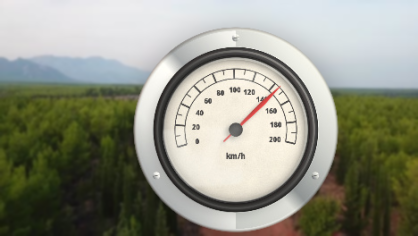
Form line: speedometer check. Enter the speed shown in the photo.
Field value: 145 km/h
